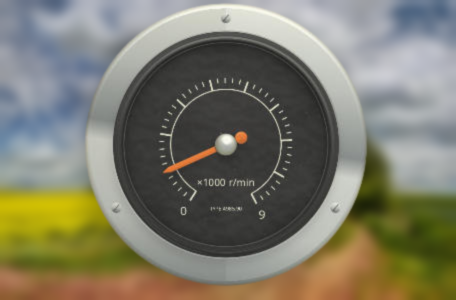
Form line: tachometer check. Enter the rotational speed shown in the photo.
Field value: 1000 rpm
